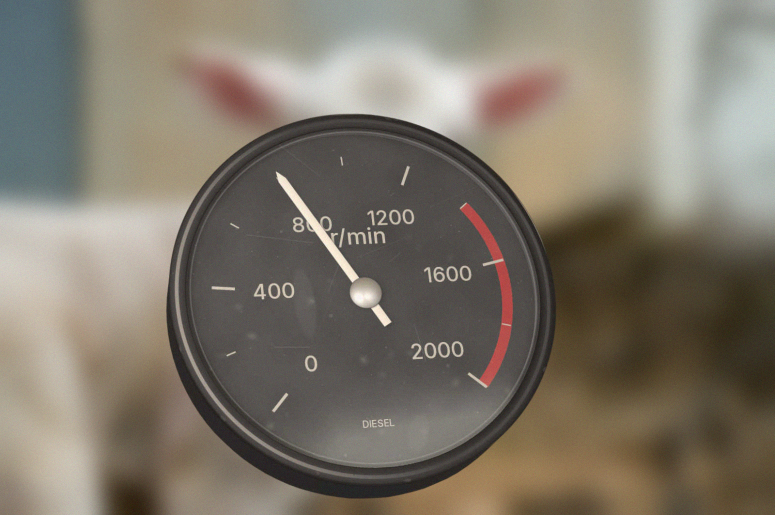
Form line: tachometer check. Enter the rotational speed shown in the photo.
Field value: 800 rpm
